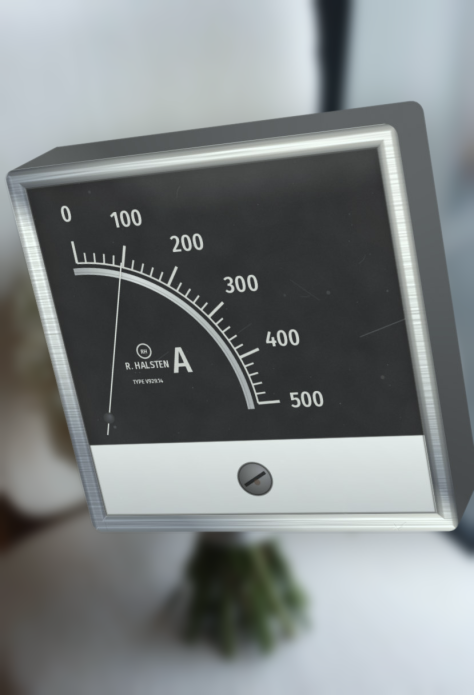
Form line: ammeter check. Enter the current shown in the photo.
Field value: 100 A
